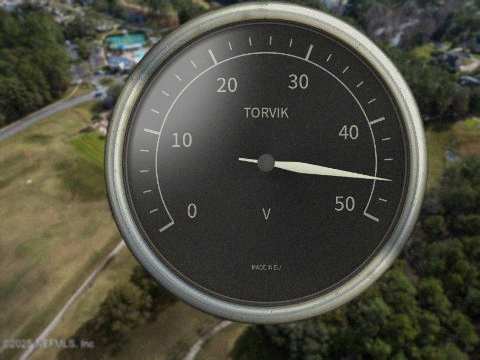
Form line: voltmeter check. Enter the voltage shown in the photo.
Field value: 46 V
